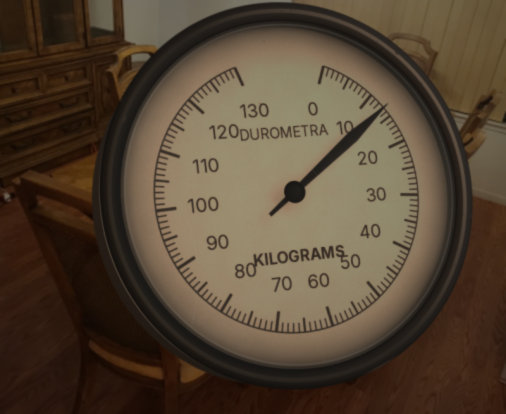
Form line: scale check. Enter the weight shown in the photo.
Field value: 13 kg
